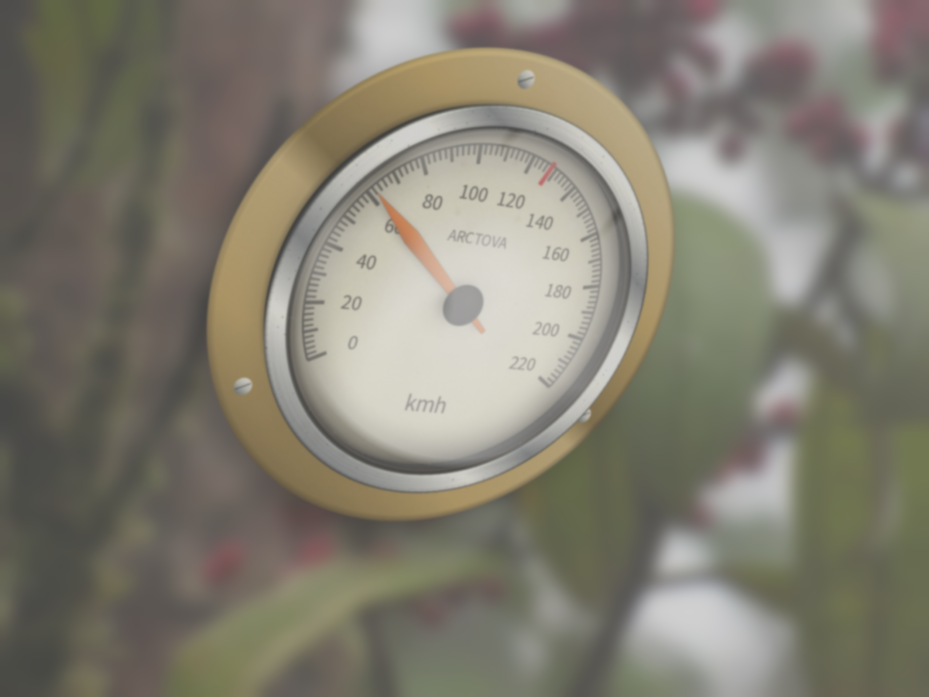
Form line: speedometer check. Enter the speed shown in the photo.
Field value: 62 km/h
